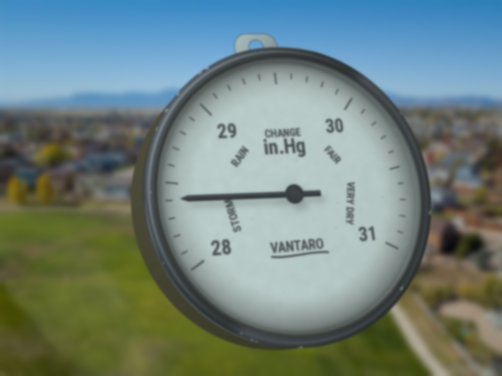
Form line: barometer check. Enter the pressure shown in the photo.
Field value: 28.4 inHg
